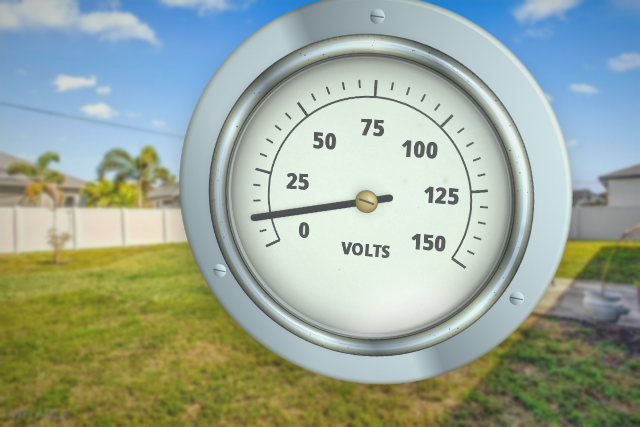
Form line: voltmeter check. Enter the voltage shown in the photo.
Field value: 10 V
